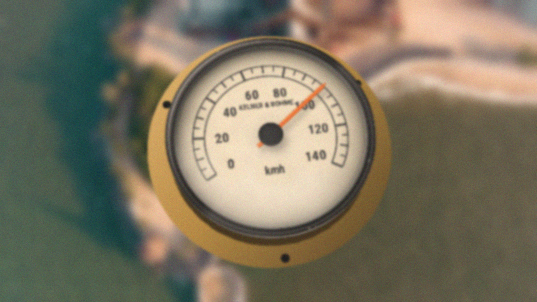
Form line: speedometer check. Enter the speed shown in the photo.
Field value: 100 km/h
